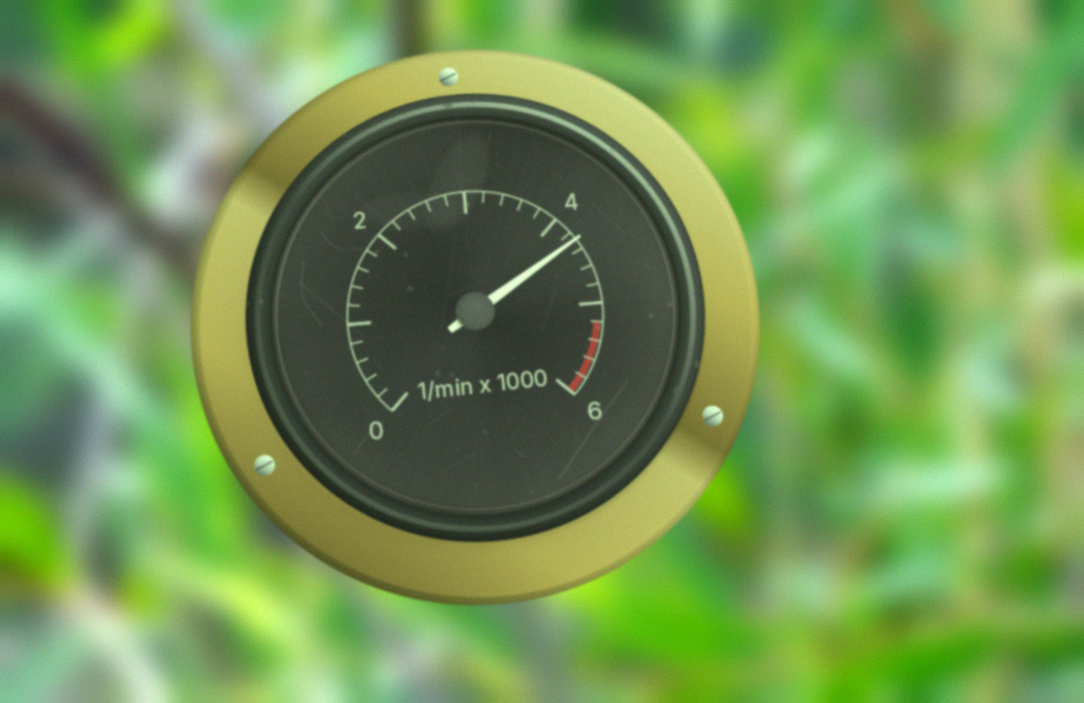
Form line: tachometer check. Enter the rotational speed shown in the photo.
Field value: 4300 rpm
